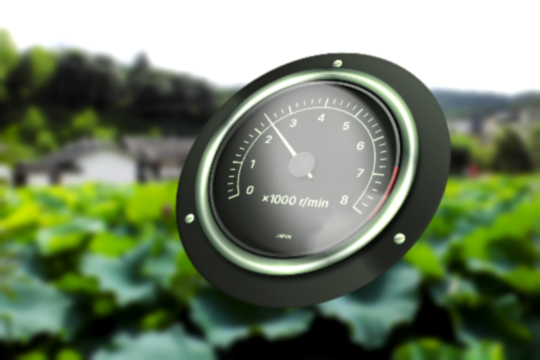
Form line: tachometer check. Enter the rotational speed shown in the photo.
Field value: 2400 rpm
